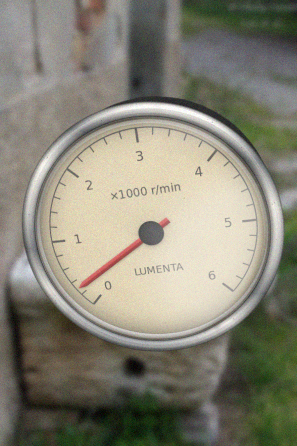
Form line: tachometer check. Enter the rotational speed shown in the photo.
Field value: 300 rpm
